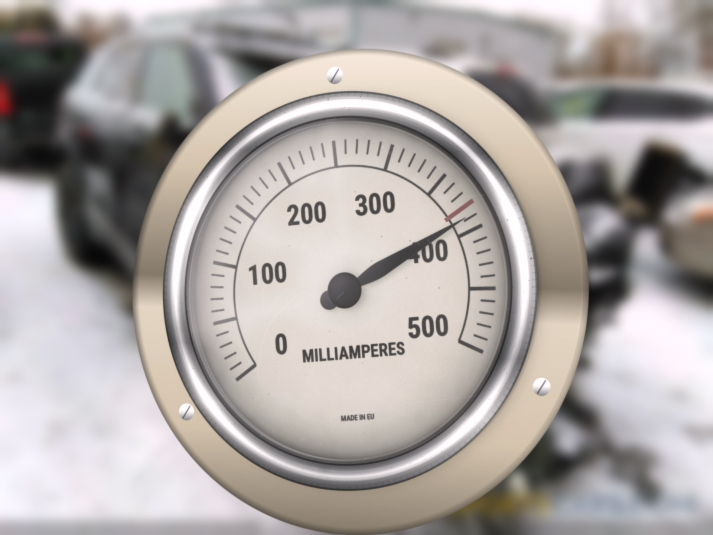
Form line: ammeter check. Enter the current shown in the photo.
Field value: 390 mA
